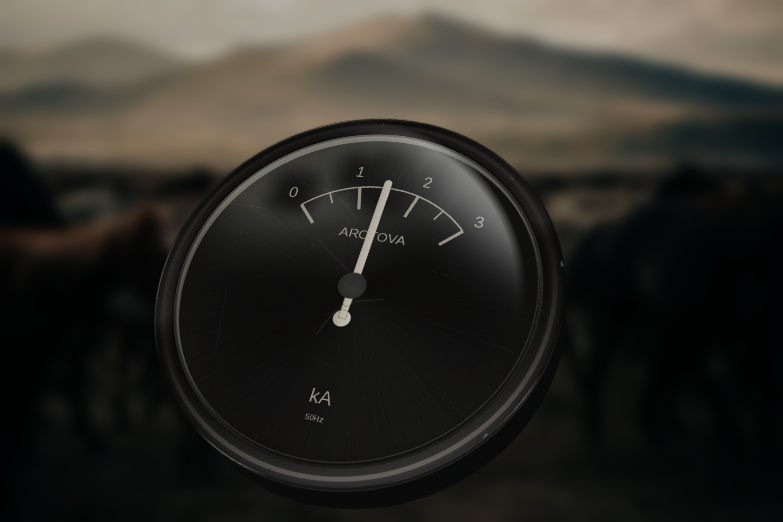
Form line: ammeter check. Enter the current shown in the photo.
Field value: 1.5 kA
